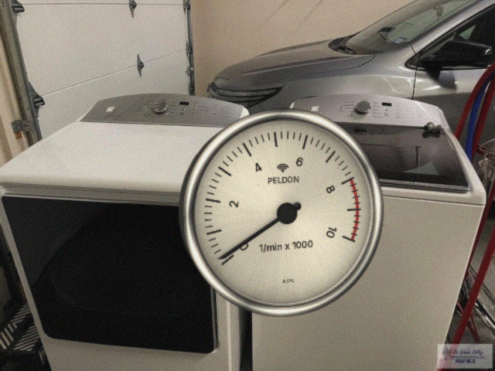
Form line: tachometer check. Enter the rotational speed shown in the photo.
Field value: 200 rpm
